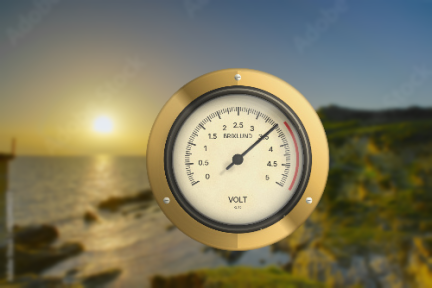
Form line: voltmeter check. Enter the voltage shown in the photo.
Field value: 3.5 V
